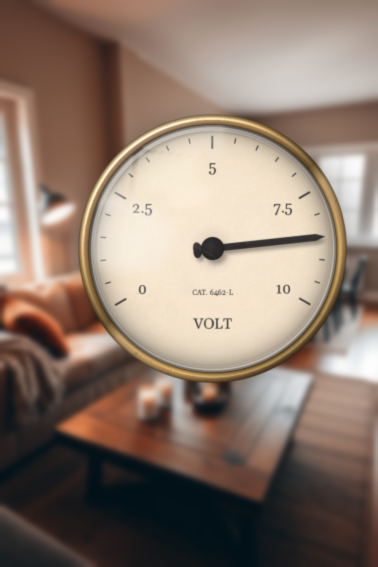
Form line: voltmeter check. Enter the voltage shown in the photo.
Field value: 8.5 V
